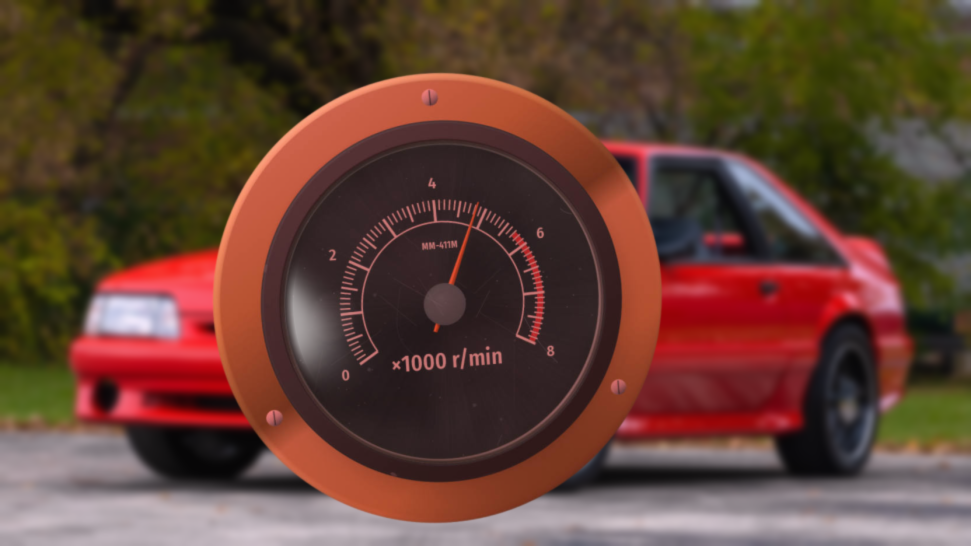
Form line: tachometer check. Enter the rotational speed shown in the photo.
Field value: 4800 rpm
